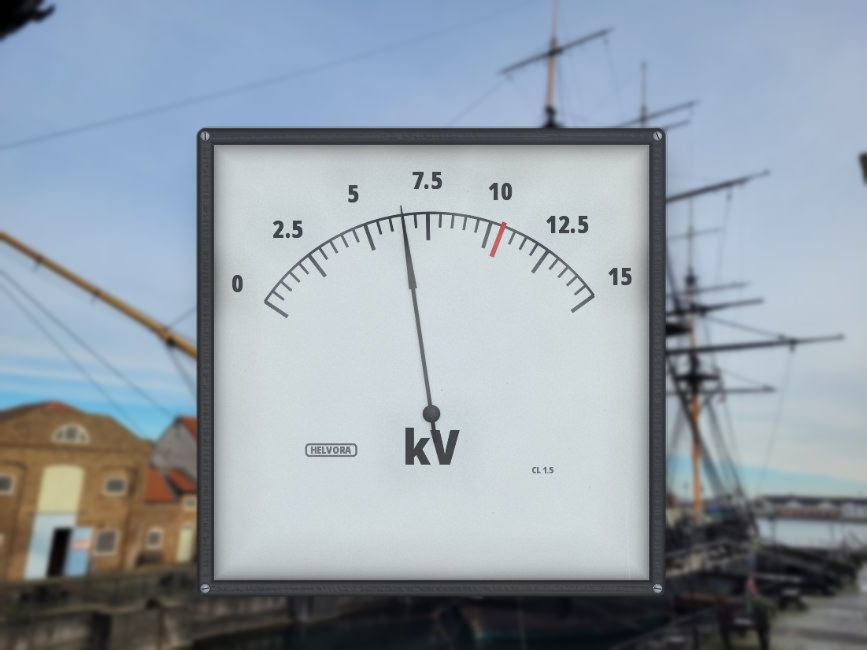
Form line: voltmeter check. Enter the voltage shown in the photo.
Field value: 6.5 kV
